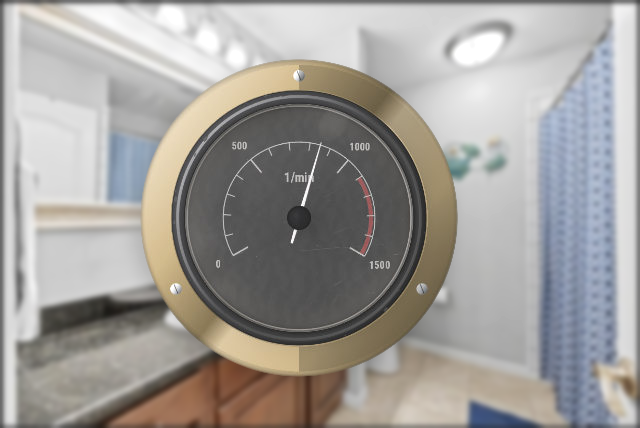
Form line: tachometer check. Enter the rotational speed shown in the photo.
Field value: 850 rpm
